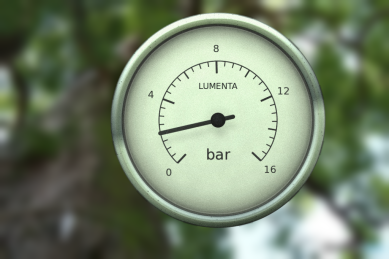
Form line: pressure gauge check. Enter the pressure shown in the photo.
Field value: 2 bar
